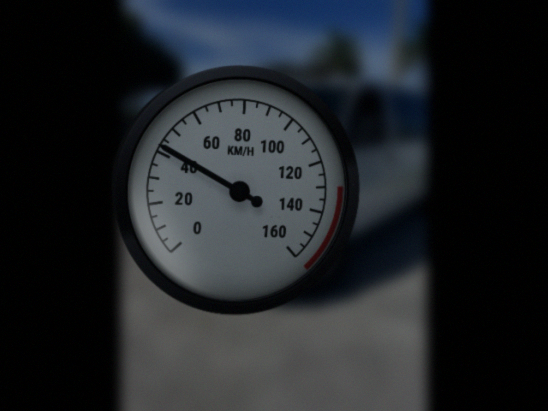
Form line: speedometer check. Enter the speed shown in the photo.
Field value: 42.5 km/h
